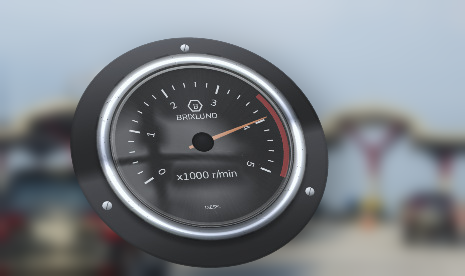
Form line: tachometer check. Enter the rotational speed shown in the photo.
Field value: 4000 rpm
